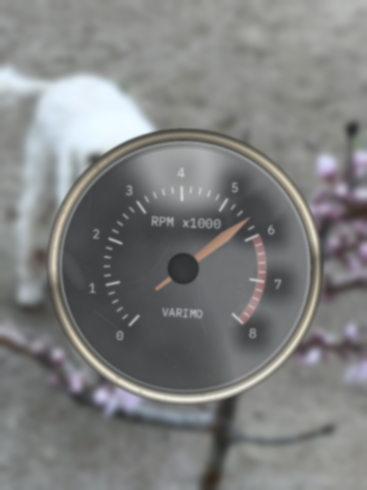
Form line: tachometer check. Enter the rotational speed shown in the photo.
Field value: 5600 rpm
